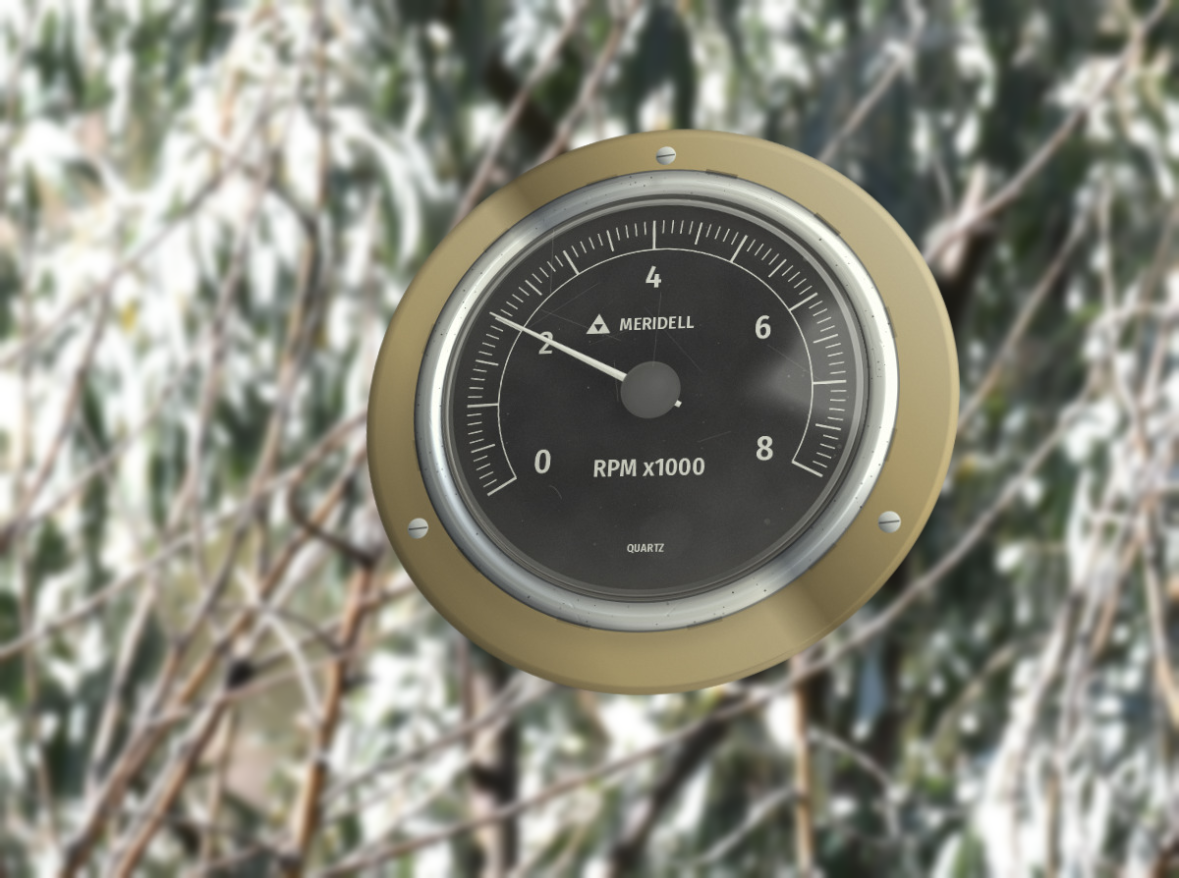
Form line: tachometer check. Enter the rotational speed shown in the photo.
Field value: 2000 rpm
